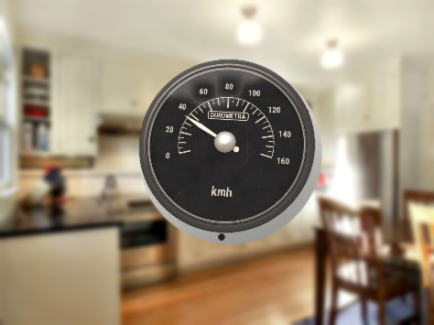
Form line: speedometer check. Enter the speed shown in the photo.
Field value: 35 km/h
